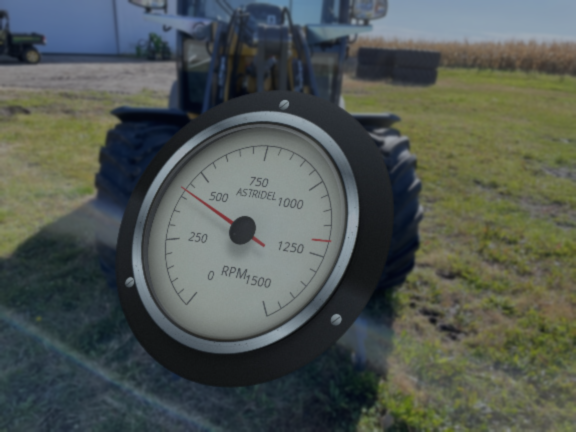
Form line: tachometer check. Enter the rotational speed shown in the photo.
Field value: 425 rpm
